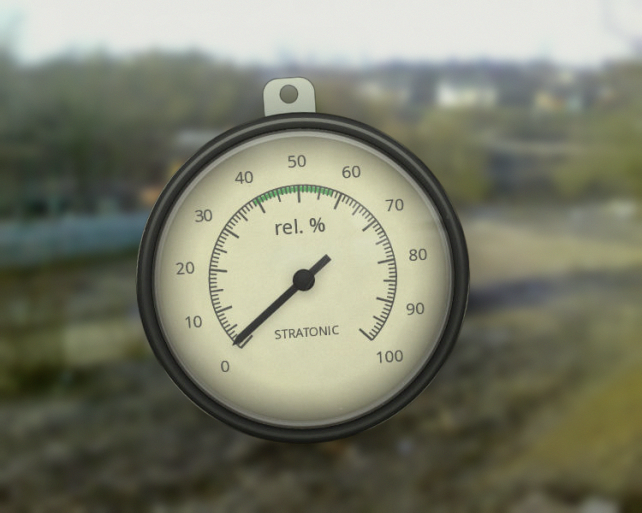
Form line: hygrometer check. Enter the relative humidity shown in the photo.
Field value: 2 %
